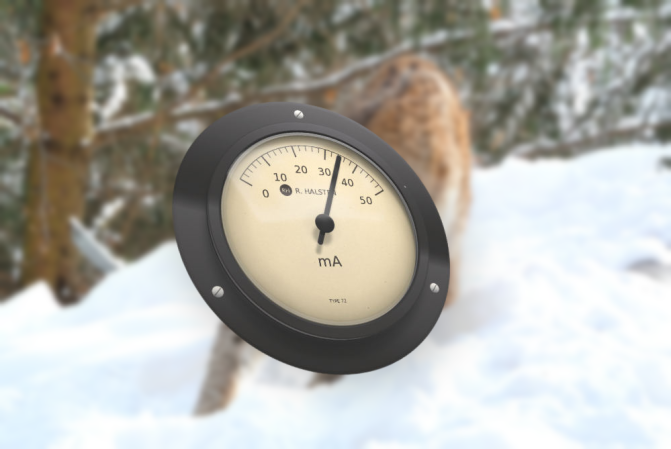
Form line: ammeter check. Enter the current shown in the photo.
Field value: 34 mA
